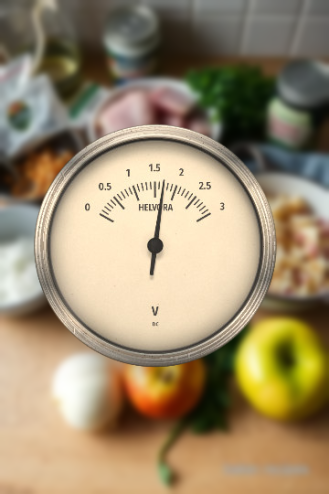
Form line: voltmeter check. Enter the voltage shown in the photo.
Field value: 1.7 V
